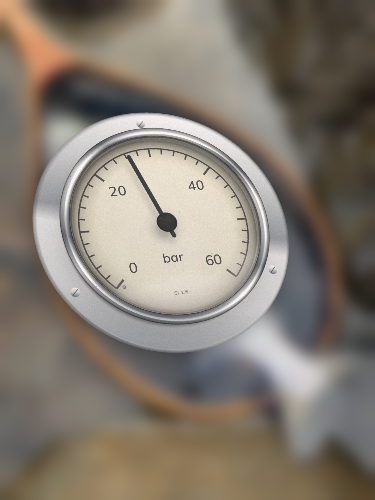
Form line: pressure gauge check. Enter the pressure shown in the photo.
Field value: 26 bar
